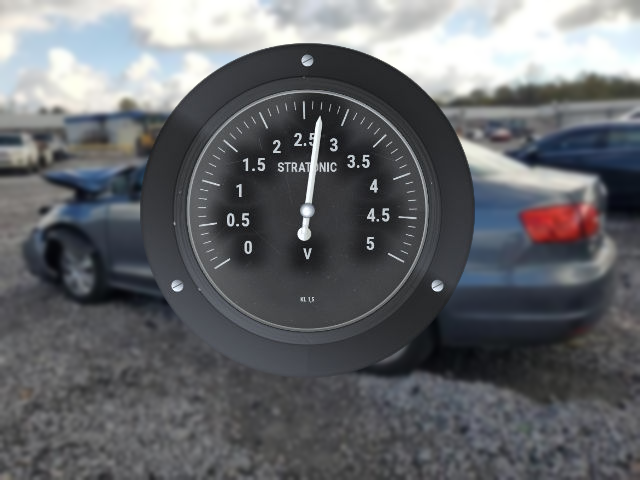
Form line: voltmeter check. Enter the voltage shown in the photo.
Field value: 2.7 V
